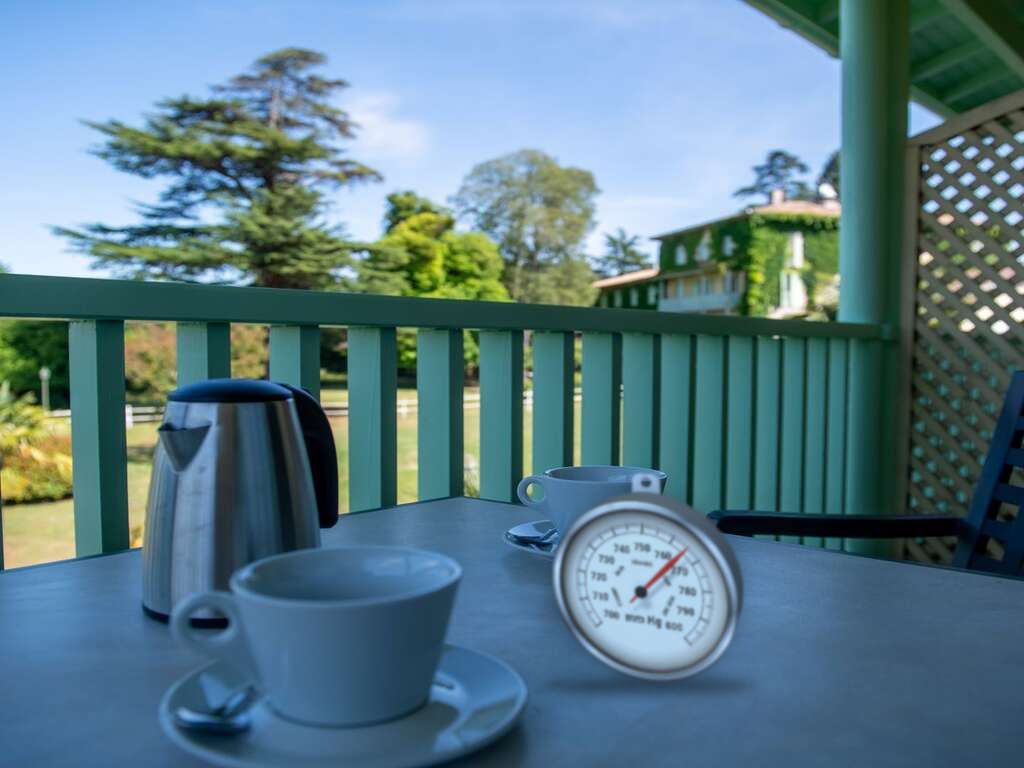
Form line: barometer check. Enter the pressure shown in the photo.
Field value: 765 mmHg
